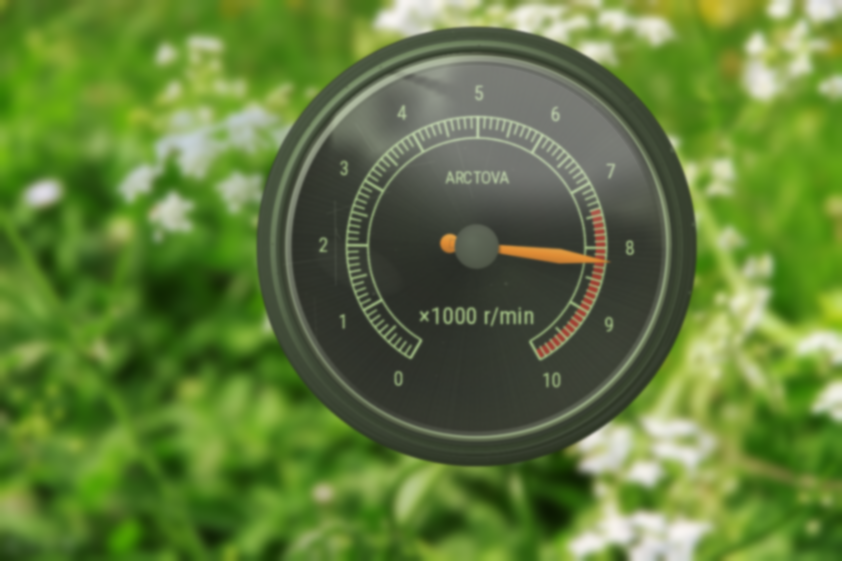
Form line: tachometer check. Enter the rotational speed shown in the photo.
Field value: 8200 rpm
